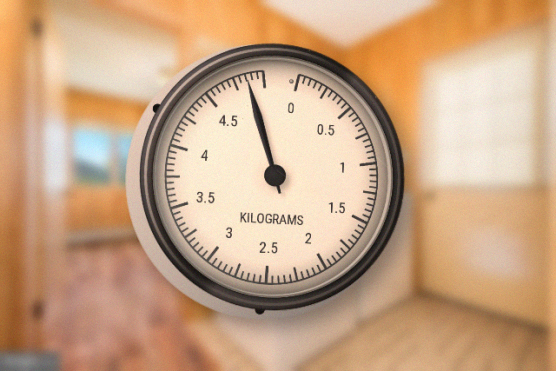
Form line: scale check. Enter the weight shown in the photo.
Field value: 4.85 kg
